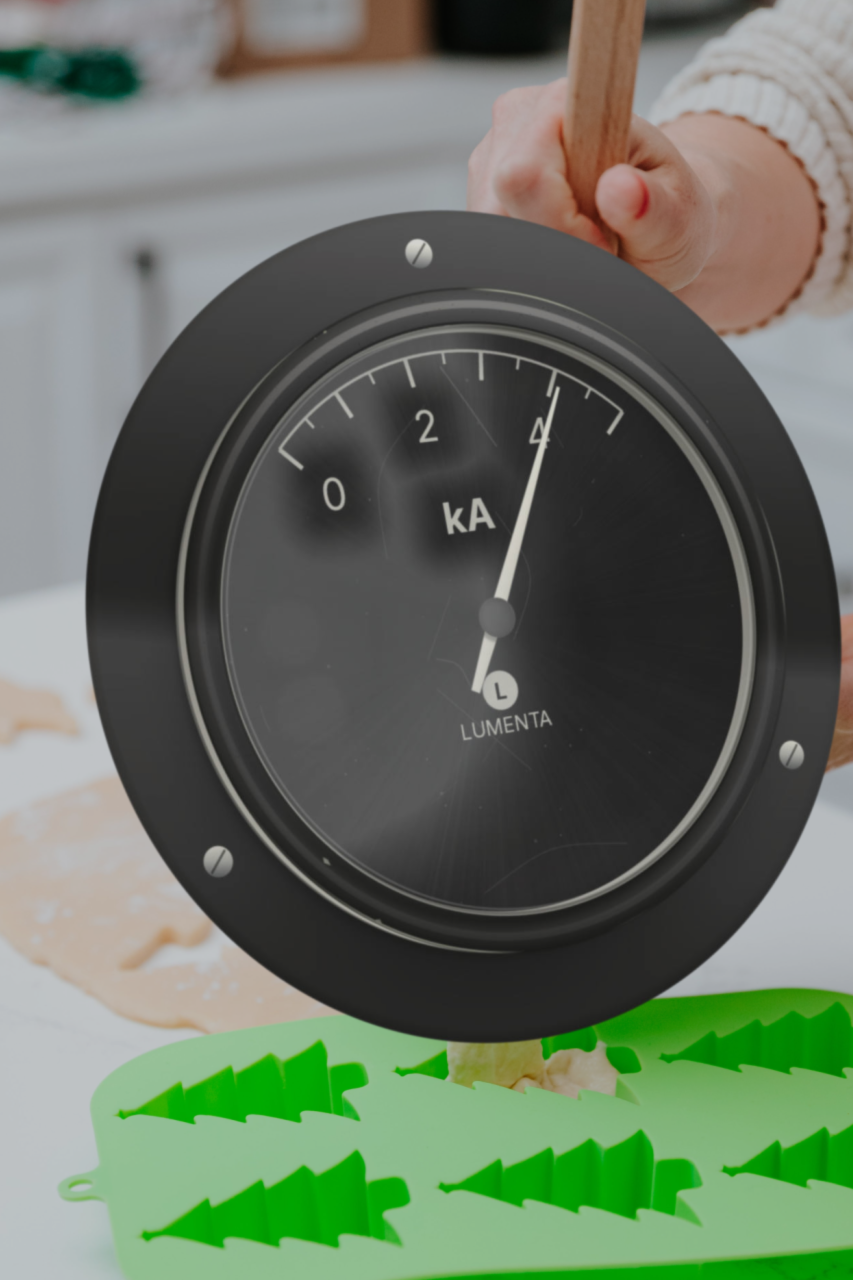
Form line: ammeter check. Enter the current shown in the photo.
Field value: 4 kA
